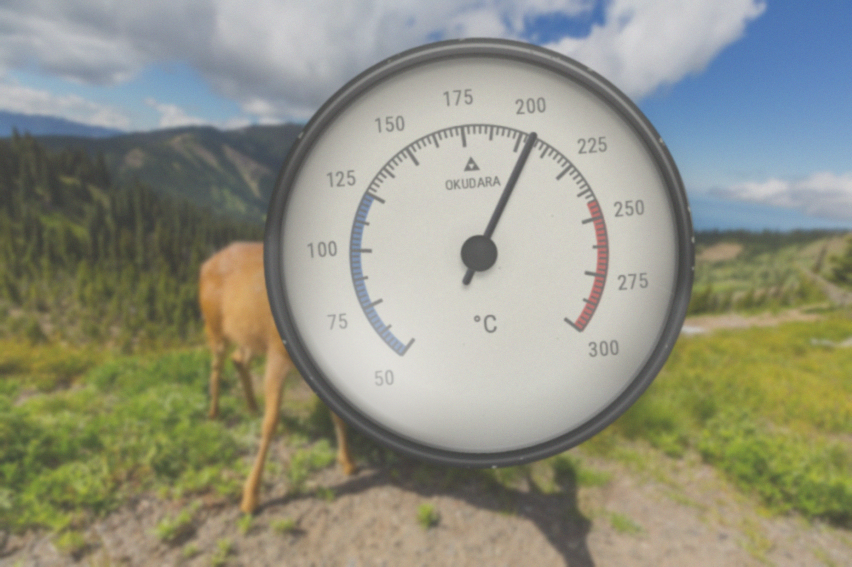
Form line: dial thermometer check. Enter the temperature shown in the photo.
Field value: 205 °C
